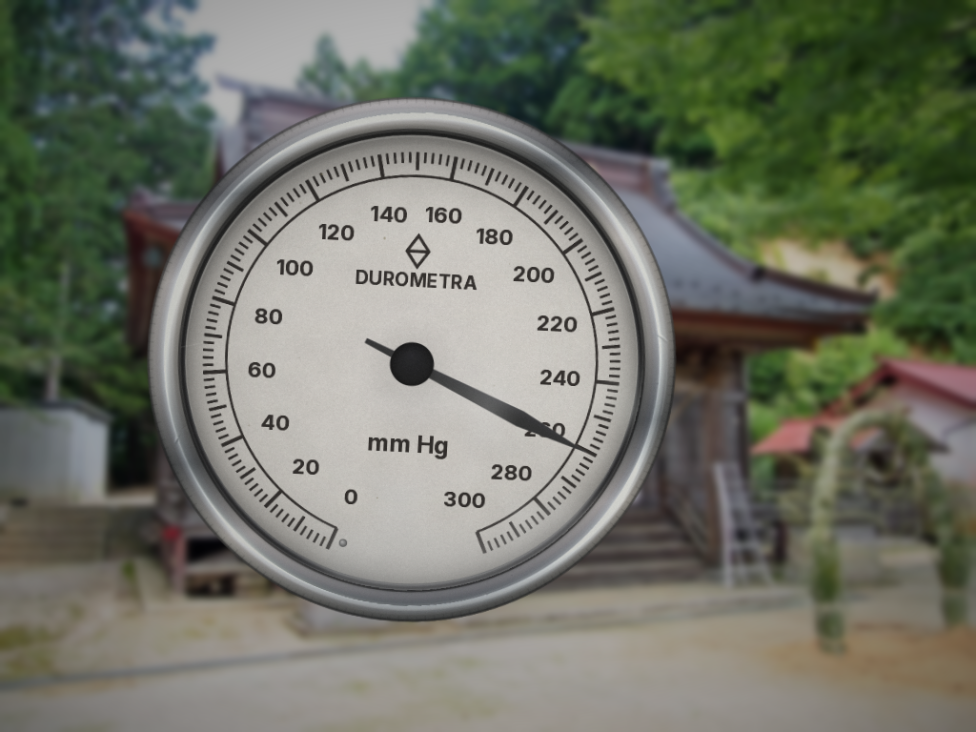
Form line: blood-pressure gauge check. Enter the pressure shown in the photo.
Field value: 260 mmHg
